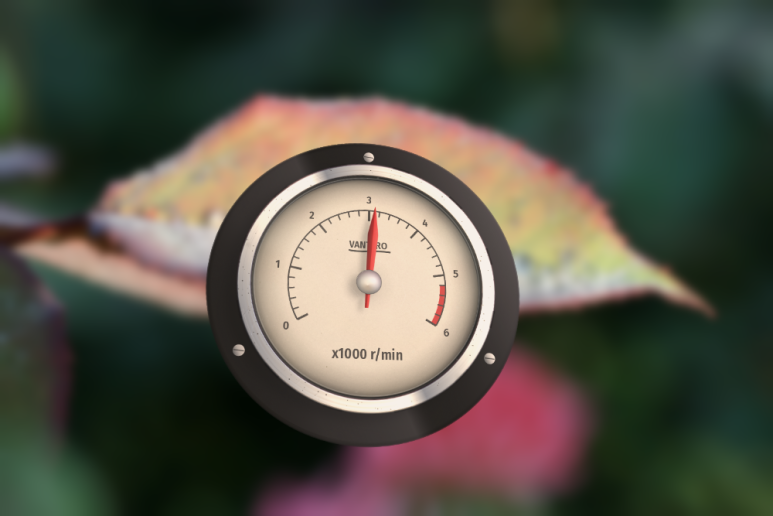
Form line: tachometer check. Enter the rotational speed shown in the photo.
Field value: 3100 rpm
